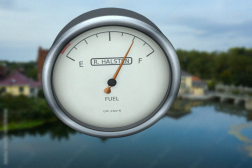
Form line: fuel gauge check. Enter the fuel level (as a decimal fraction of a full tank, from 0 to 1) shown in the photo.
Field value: 0.75
